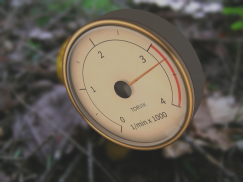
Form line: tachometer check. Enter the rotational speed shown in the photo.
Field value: 3250 rpm
